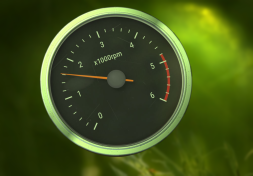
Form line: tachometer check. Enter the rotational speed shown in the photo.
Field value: 1600 rpm
